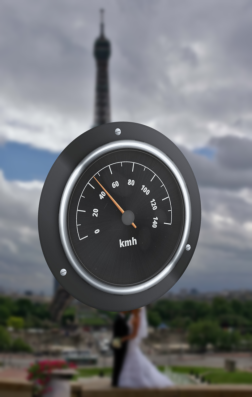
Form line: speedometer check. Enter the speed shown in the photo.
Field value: 45 km/h
